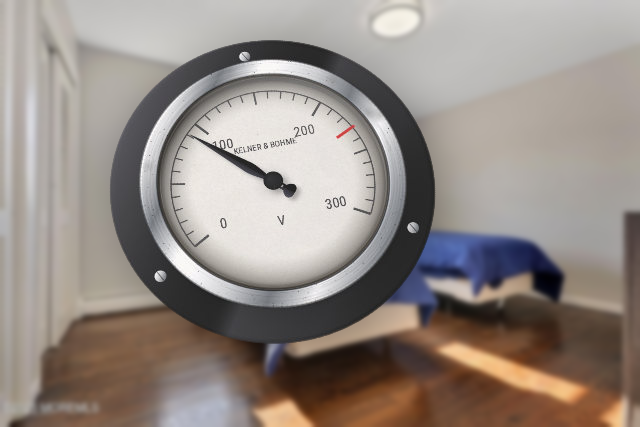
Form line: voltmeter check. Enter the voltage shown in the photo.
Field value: 90 V
